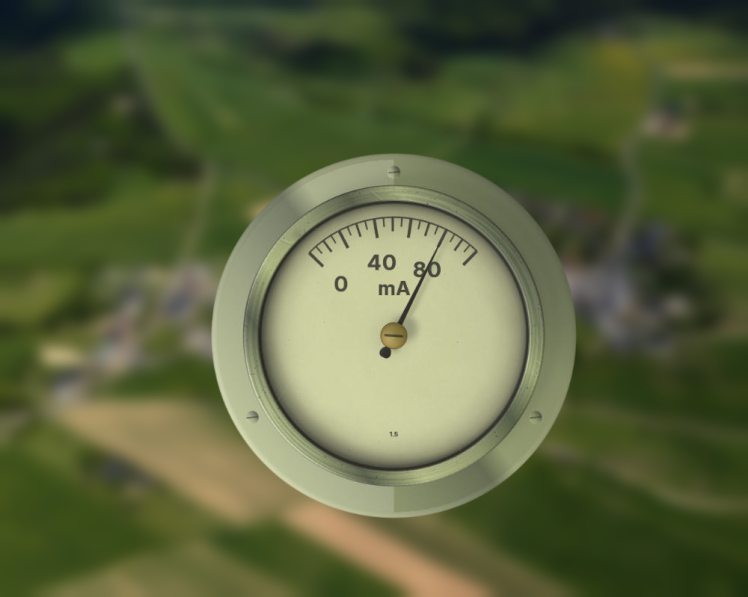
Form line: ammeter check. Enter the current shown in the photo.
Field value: 80 mA
